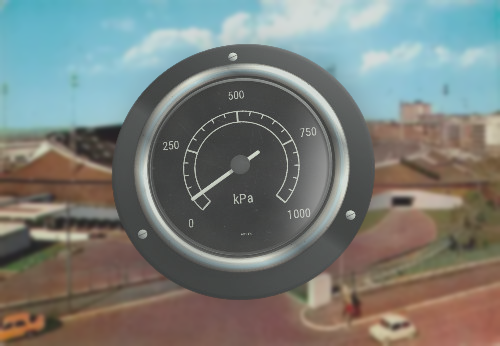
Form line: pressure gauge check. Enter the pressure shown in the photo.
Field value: 50 kPa
